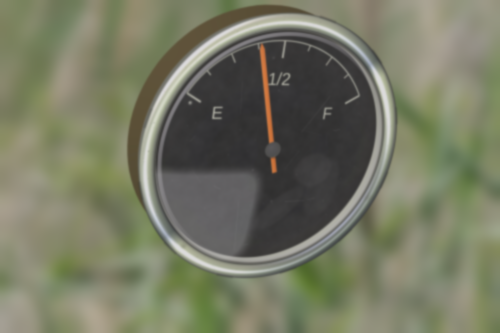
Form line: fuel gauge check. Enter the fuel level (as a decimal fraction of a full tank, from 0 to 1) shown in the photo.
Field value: 0.375
